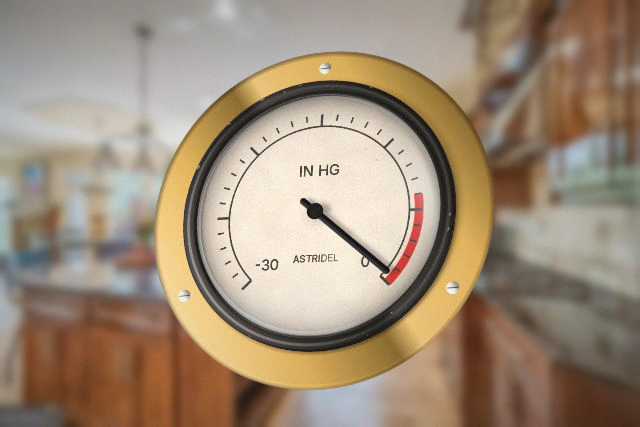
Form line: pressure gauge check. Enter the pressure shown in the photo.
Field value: -0.5 inHg
